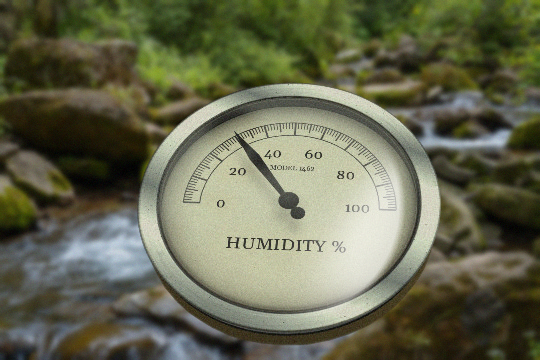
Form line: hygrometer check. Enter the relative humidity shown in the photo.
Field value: 30 %
